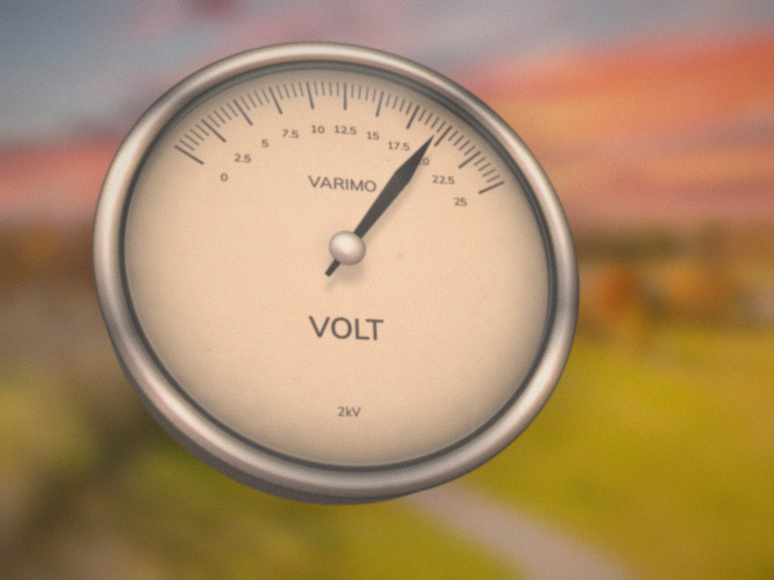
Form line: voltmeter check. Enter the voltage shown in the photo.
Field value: 19.5 V
